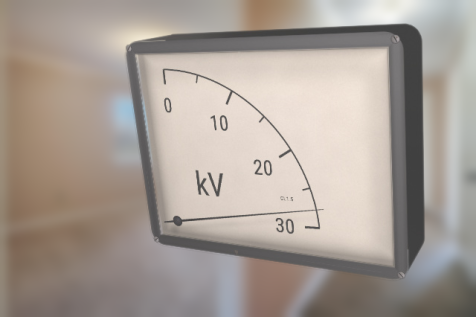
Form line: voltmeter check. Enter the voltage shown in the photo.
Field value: 27.5 kV
